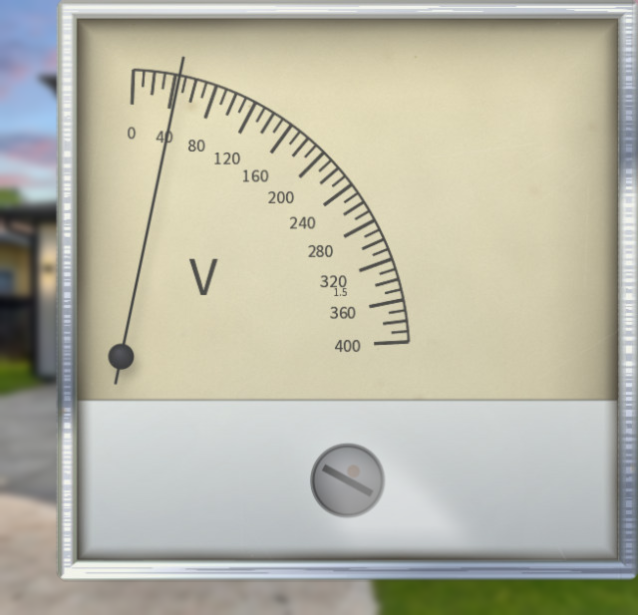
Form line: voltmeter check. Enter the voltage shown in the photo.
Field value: 45 V
